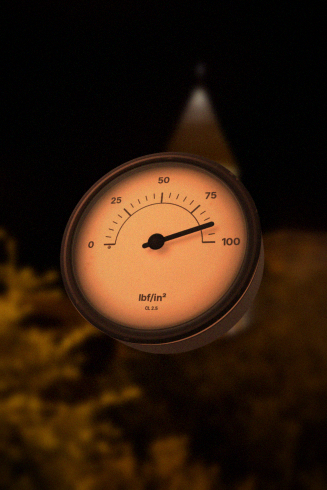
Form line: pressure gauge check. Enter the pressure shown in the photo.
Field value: 90 psi
